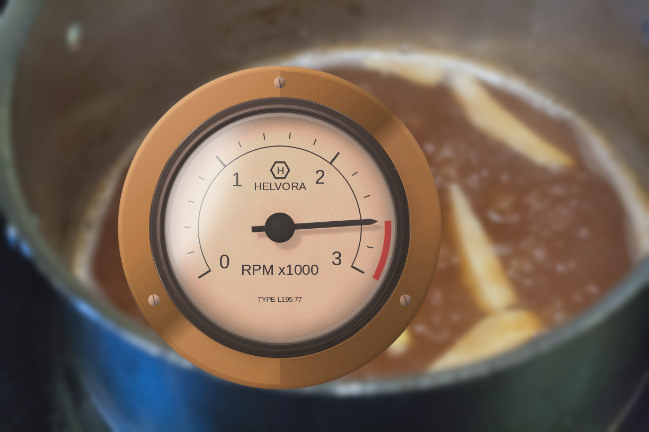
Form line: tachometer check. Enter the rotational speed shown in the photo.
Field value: 2600 rpm
